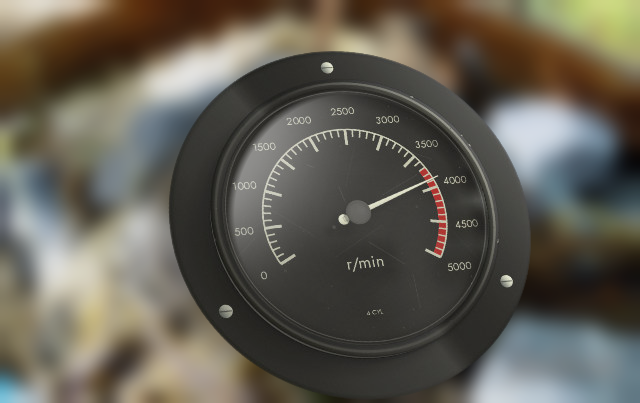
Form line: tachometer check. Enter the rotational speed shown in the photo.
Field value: 3900 rpm
